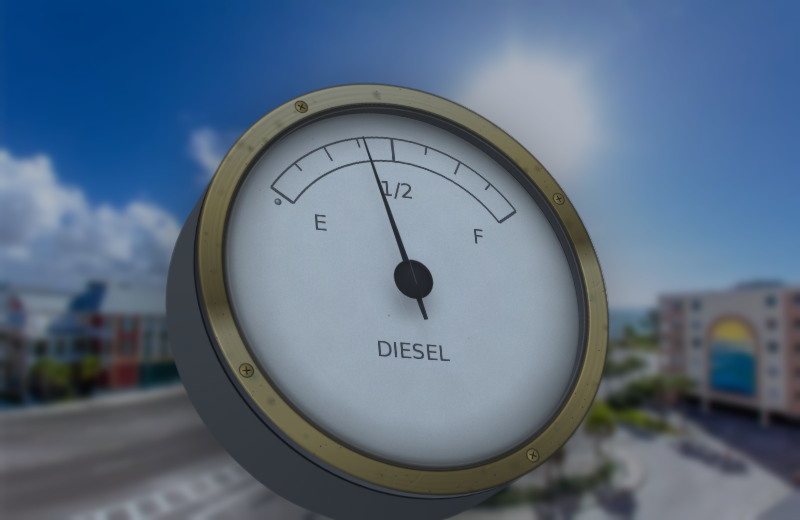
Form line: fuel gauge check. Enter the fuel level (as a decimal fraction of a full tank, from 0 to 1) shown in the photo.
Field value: 0.375
